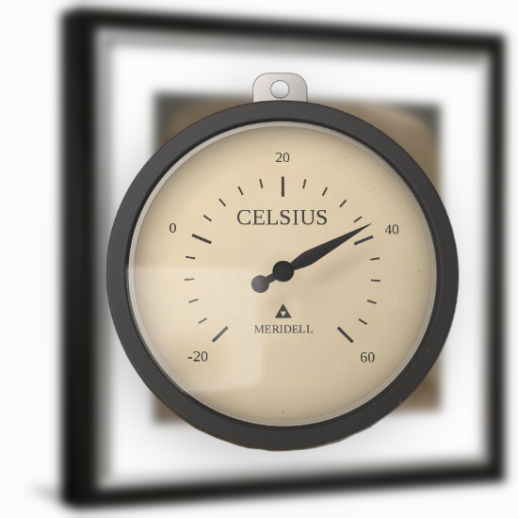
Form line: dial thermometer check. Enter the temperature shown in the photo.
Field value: 38 °C
